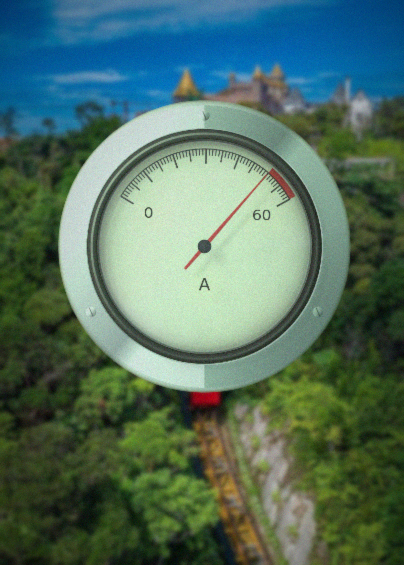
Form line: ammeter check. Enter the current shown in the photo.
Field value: 50 A
